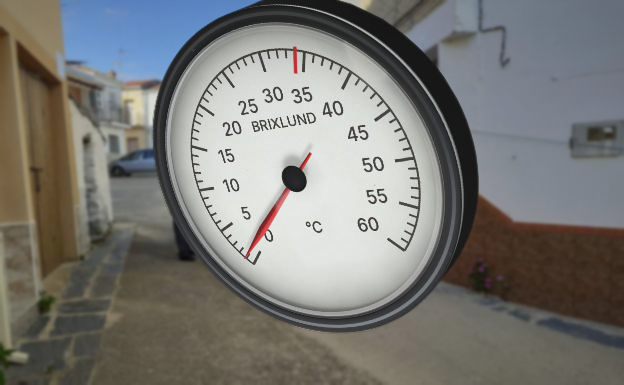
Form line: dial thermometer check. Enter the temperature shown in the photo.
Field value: 1 °C
